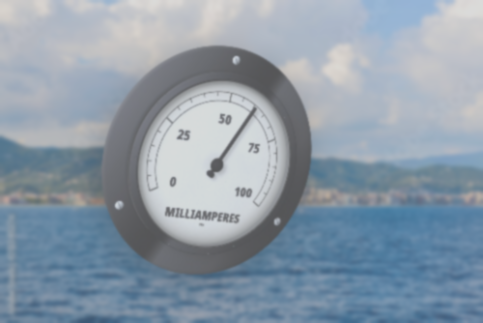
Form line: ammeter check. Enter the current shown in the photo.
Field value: 60 mA
